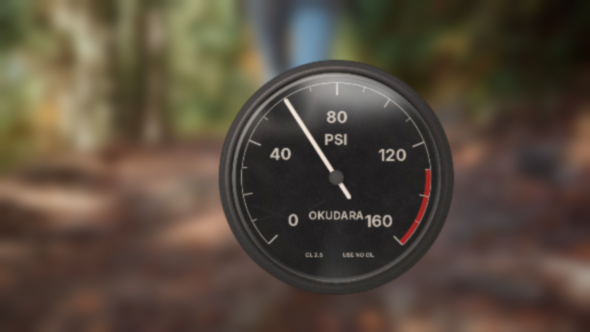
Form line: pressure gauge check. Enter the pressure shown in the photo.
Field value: 60 psi
